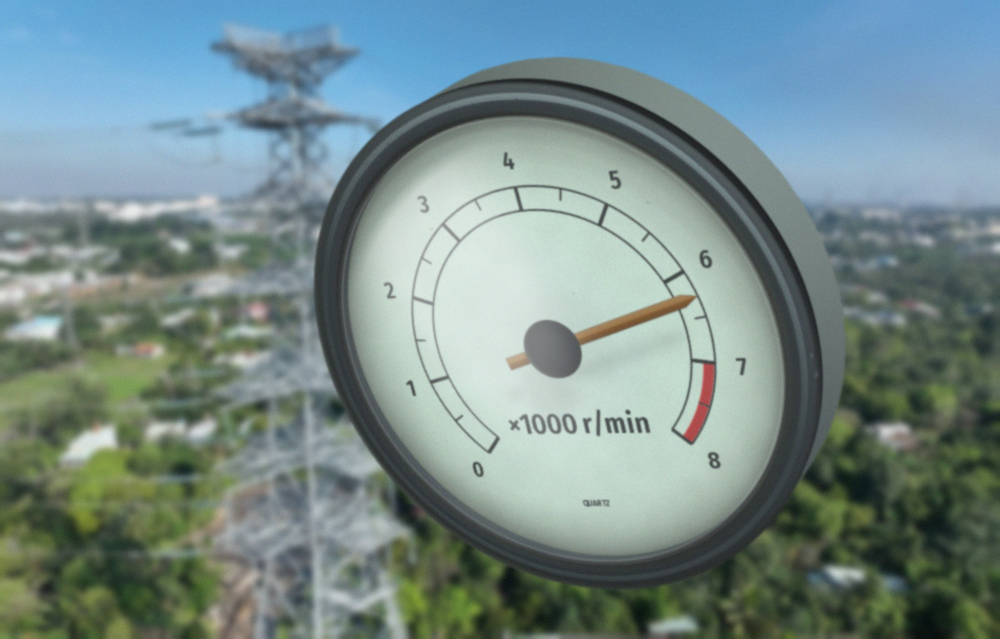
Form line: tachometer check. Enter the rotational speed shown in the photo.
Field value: 6250 rpm
